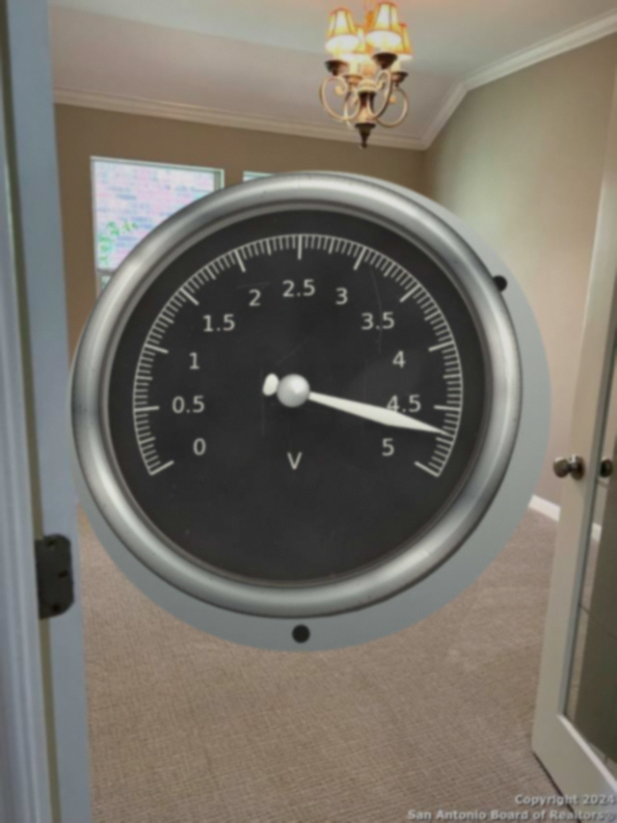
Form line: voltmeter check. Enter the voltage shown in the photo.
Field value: 4.7 V
